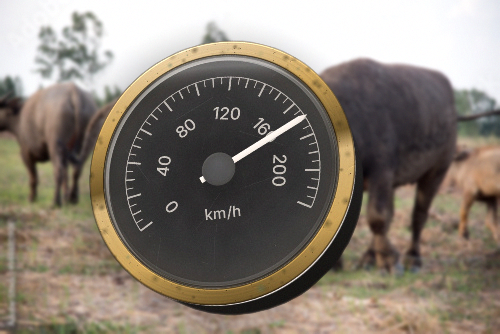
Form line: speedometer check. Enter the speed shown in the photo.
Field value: 170 km/h
